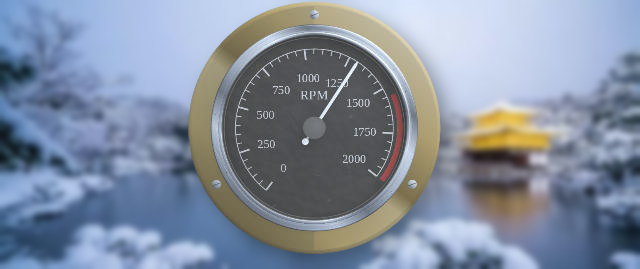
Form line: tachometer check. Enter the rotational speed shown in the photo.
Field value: 1300 rpm
